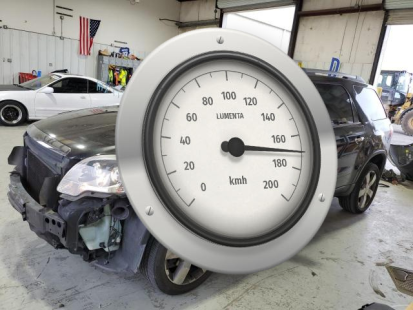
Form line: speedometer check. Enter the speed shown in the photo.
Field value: 170 km/h
